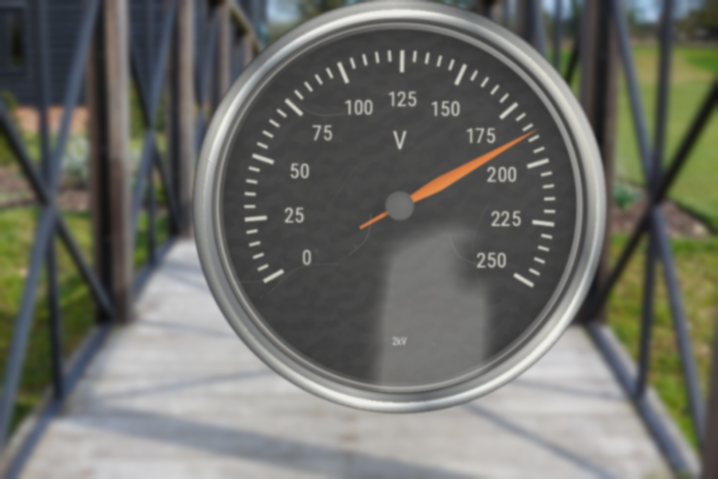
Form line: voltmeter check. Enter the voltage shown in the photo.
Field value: 187.5 V
